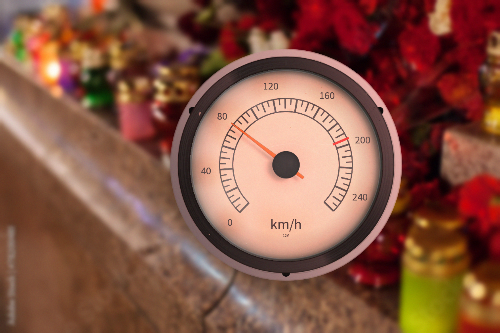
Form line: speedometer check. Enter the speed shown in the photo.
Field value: 80 km/h
